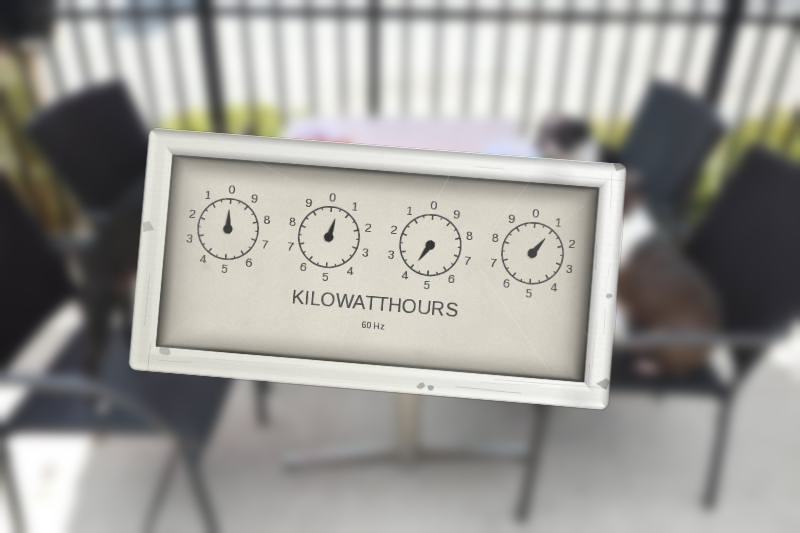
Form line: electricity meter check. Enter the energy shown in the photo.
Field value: 41 kWh
